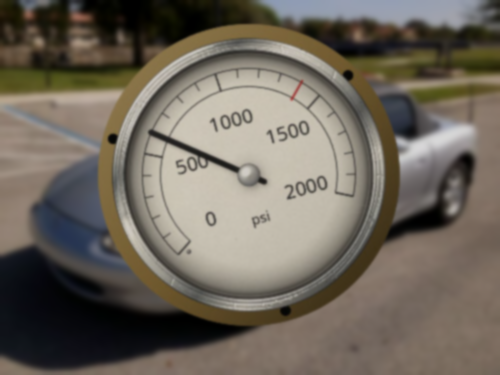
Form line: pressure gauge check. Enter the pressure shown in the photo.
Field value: 600 psi
